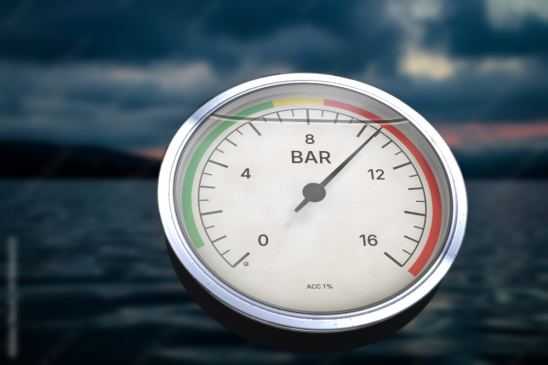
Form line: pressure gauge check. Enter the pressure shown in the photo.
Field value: 10.5 bar
